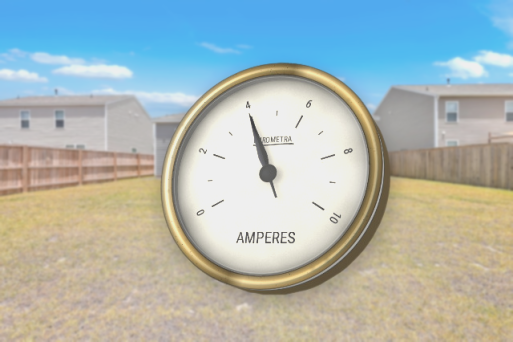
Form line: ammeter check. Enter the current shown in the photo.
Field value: 4 A
